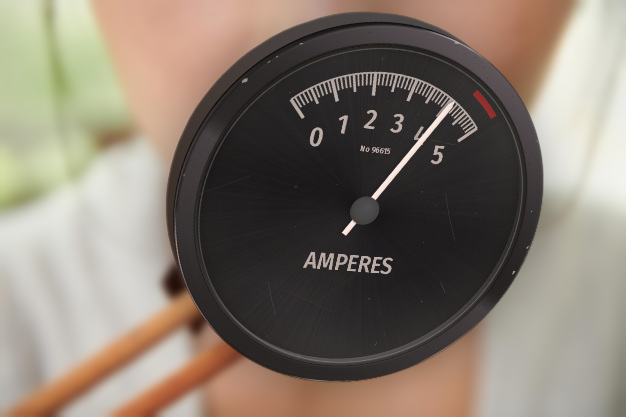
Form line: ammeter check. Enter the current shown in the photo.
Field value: 4 A
